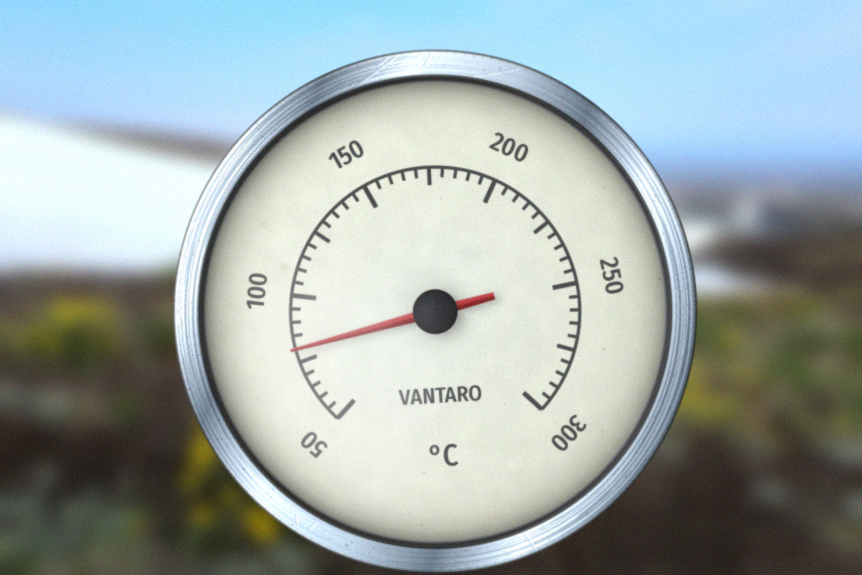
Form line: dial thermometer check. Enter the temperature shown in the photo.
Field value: 80 °C
